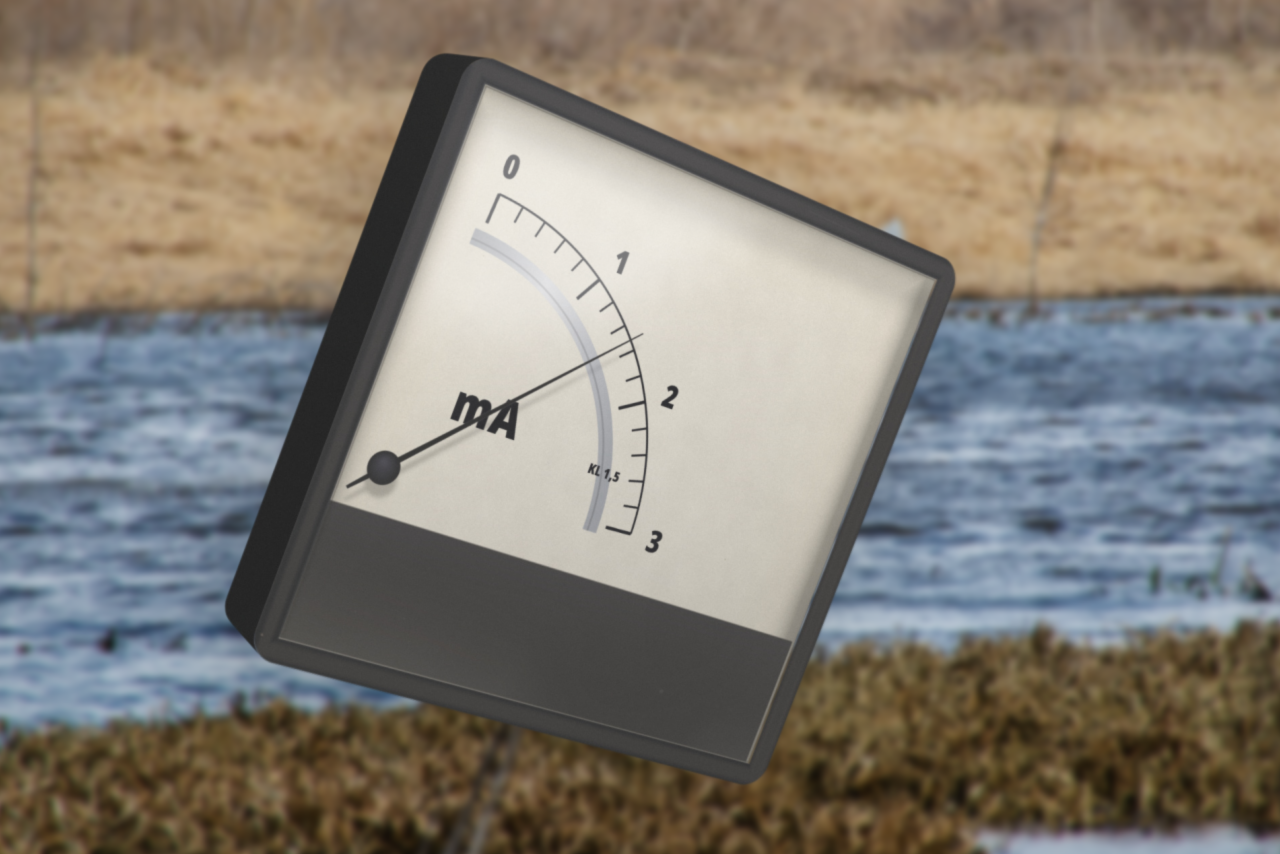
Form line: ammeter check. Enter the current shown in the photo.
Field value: 1.5 mA
